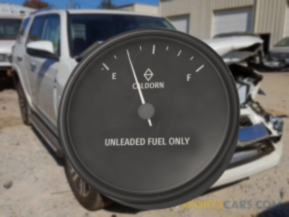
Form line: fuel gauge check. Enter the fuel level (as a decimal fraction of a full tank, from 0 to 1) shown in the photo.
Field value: 0.25
